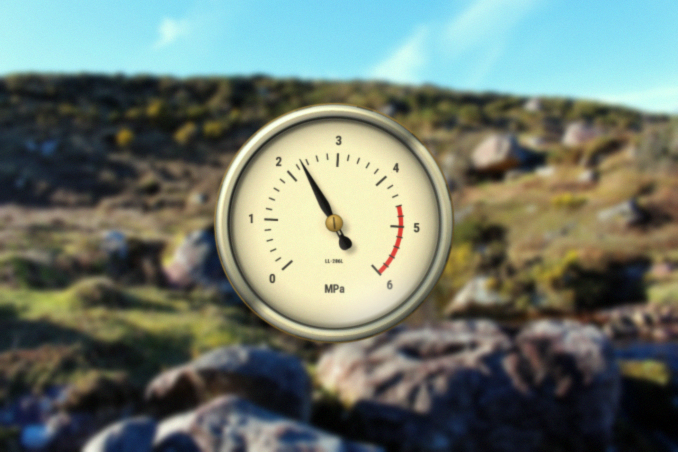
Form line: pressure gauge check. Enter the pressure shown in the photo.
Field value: 2.3 MPa
